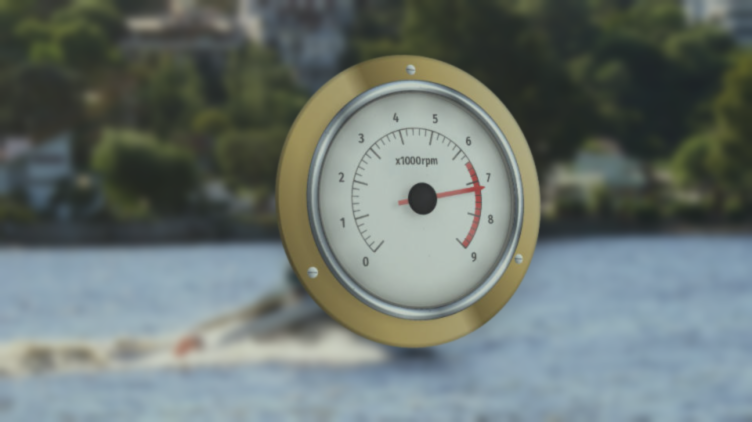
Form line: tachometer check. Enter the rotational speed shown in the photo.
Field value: 7200 rpm
